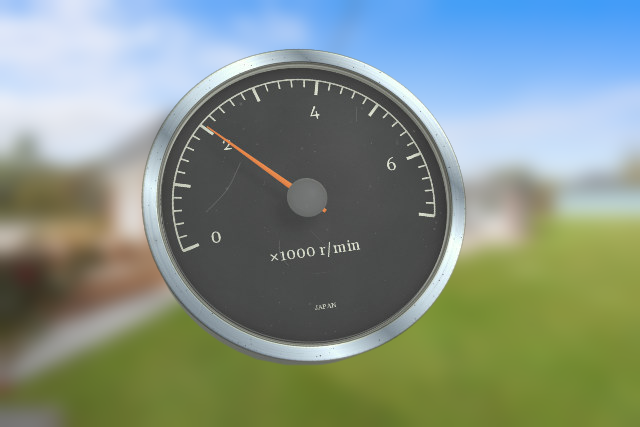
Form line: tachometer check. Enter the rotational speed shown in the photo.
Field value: 2000 rpm
